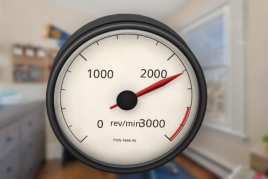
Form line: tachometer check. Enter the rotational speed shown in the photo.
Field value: 2200 rpm
